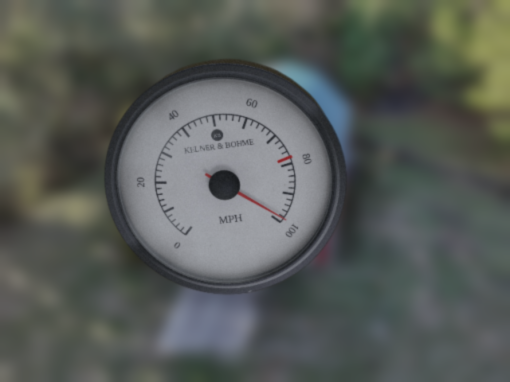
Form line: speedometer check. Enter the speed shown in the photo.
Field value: 98 mph
